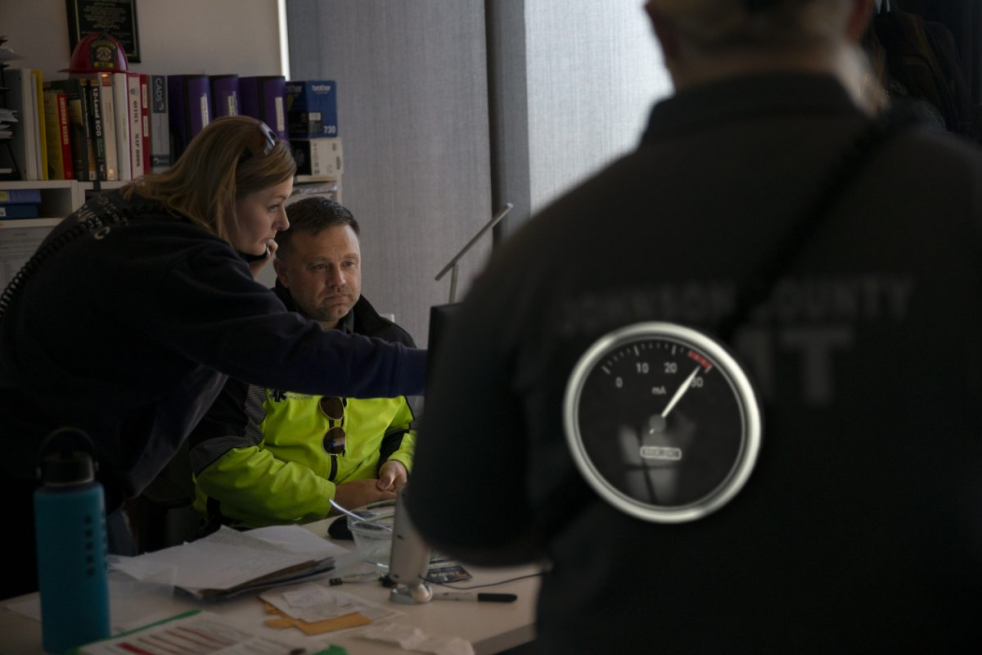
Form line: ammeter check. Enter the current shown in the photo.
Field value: 28 mA
